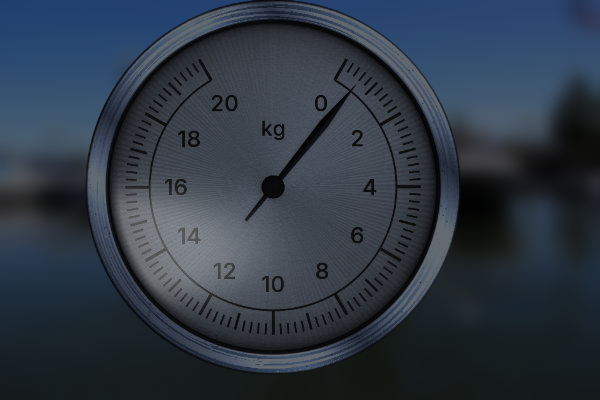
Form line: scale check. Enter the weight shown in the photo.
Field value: 0.6 kg
